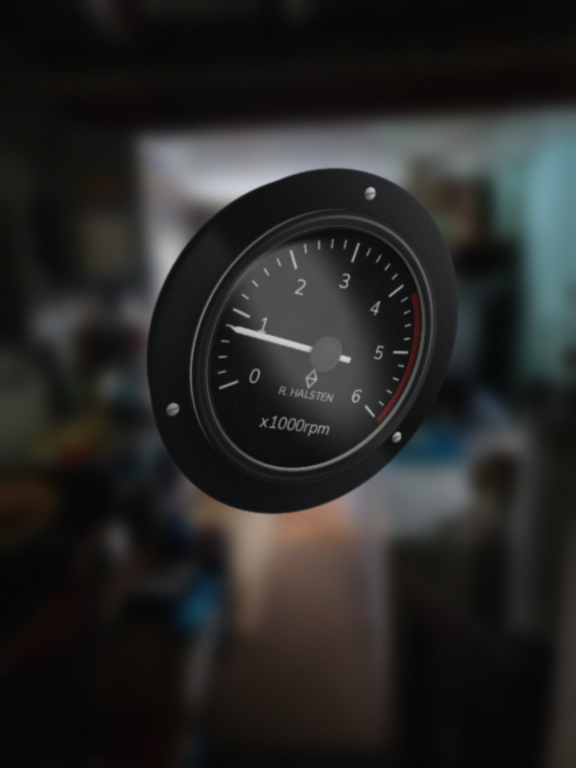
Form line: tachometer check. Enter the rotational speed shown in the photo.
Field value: 800 rpm
